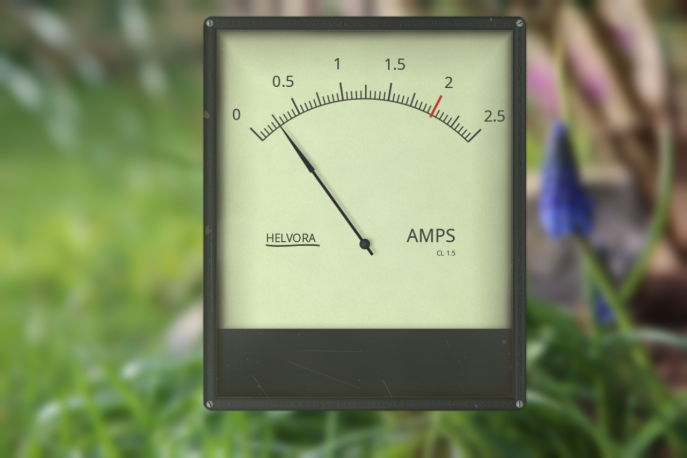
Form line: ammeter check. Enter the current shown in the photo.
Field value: 0.25 A
